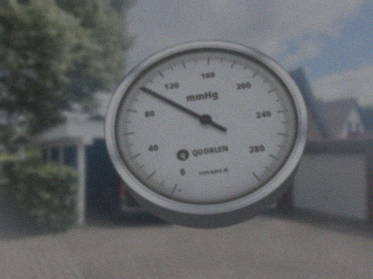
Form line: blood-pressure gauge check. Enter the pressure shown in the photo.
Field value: 100 mmHg
